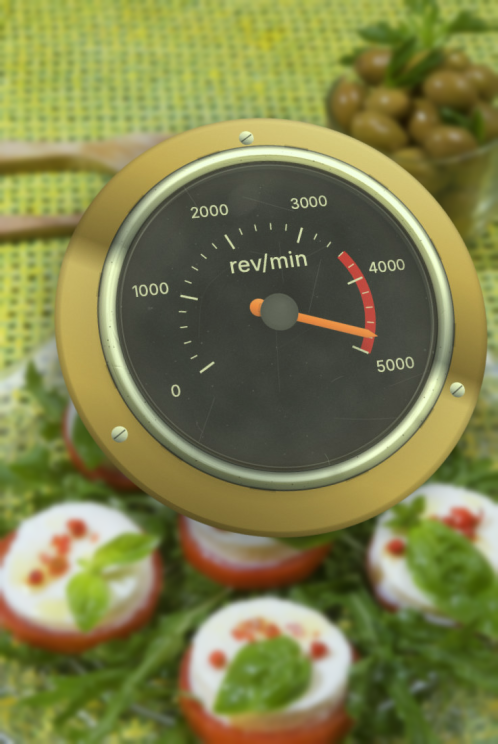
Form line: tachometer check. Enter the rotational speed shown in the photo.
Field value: 4800 rpm
